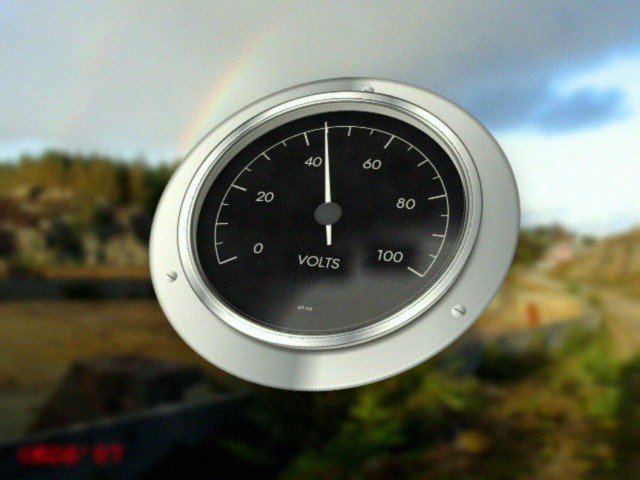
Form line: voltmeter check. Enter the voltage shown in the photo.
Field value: 45 V
